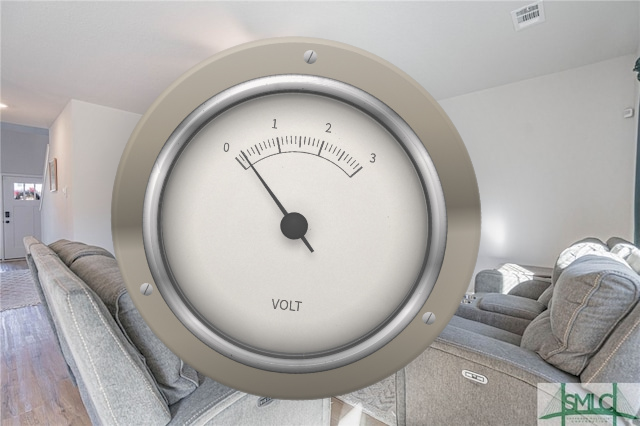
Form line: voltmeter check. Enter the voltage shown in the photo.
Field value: 0.2 V
